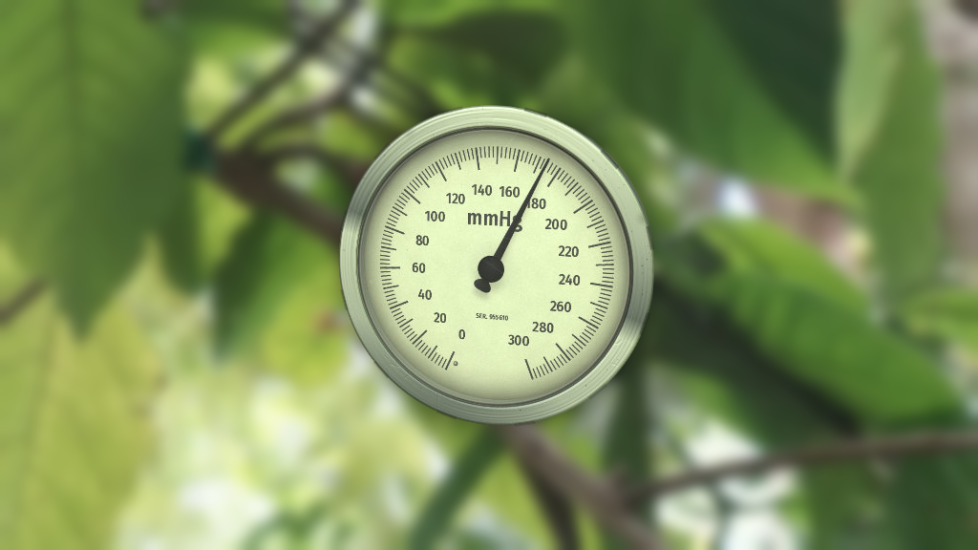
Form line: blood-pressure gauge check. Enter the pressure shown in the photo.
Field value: 174 mmHg
